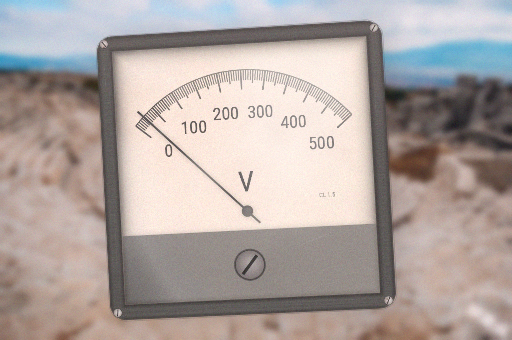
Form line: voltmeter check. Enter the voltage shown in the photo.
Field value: 25 V
